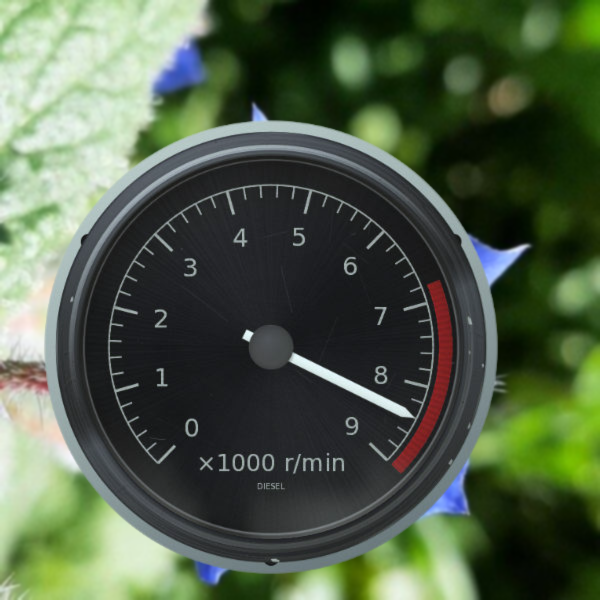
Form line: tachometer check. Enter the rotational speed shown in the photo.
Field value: 8400 rpm
